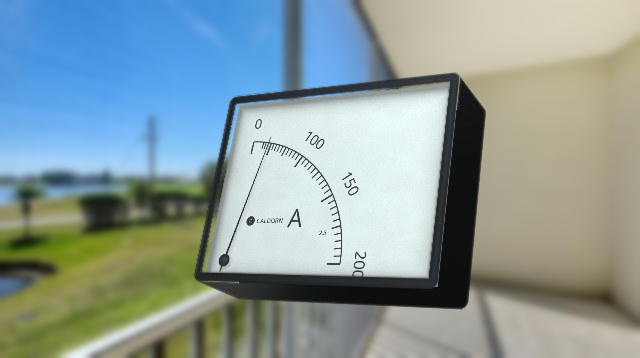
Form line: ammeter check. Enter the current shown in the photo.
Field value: 50 A
